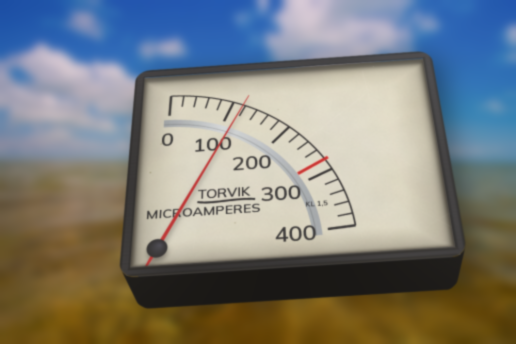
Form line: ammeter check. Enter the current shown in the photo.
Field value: 120 µA
